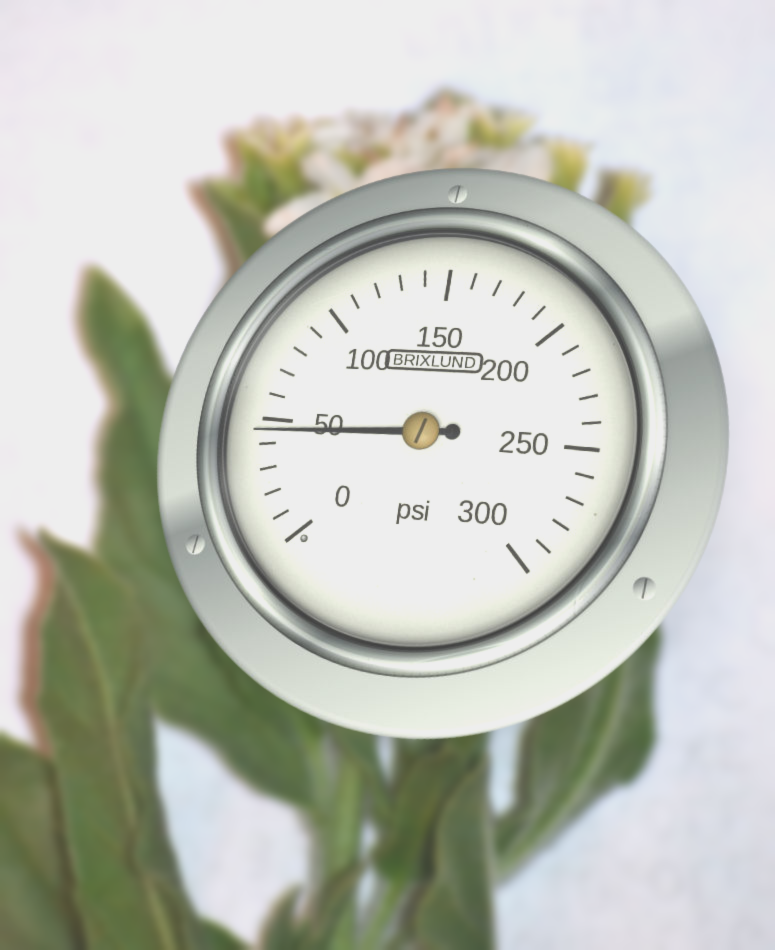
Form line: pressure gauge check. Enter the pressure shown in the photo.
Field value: 45 psi
